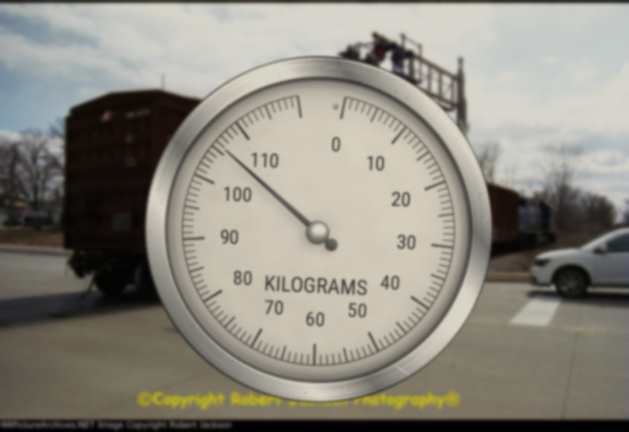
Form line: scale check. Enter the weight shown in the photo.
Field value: 106 kg
